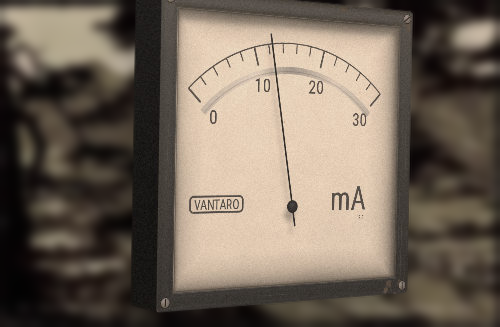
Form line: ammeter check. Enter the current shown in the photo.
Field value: 12 mA
